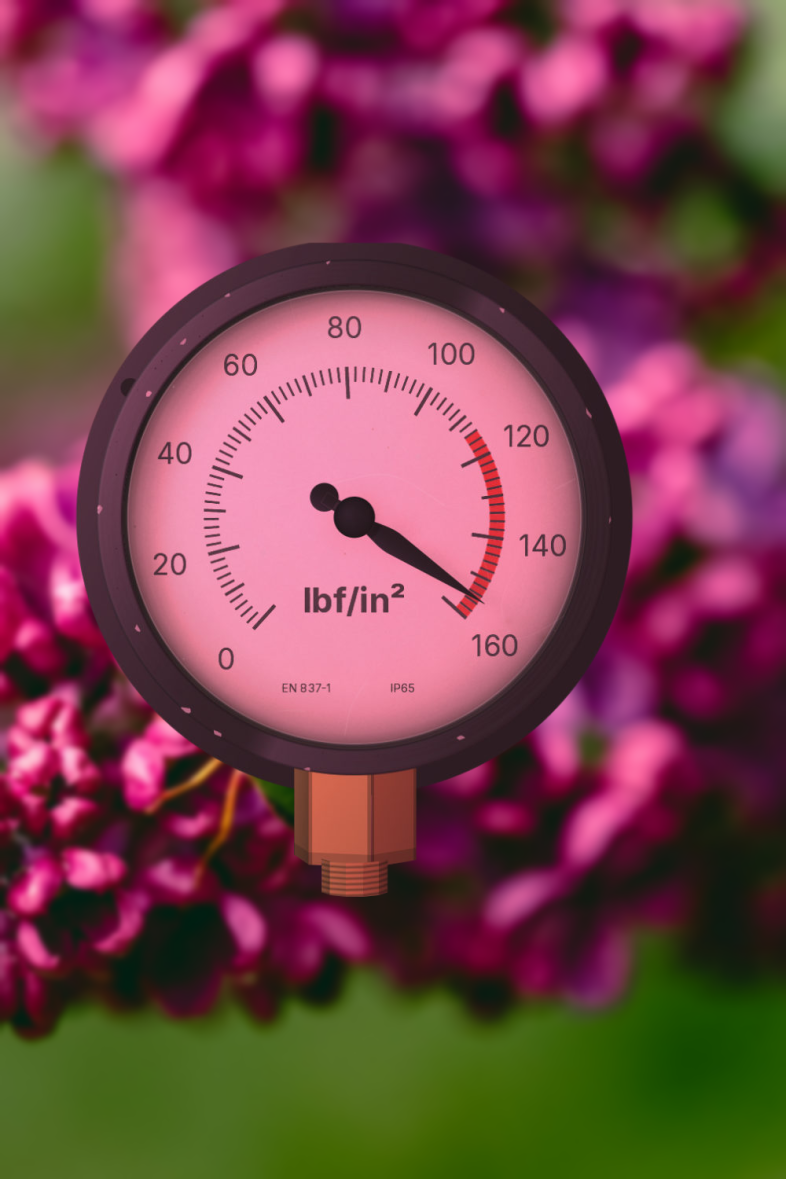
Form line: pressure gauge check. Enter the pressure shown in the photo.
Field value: 155 psi
